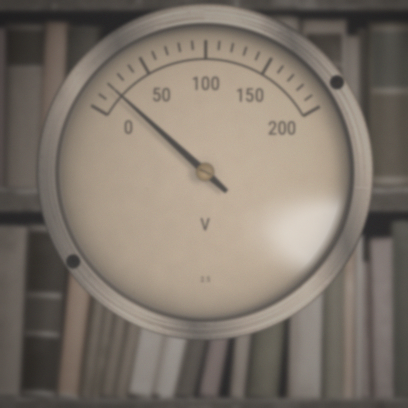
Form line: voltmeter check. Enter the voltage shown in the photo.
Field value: 20 V
